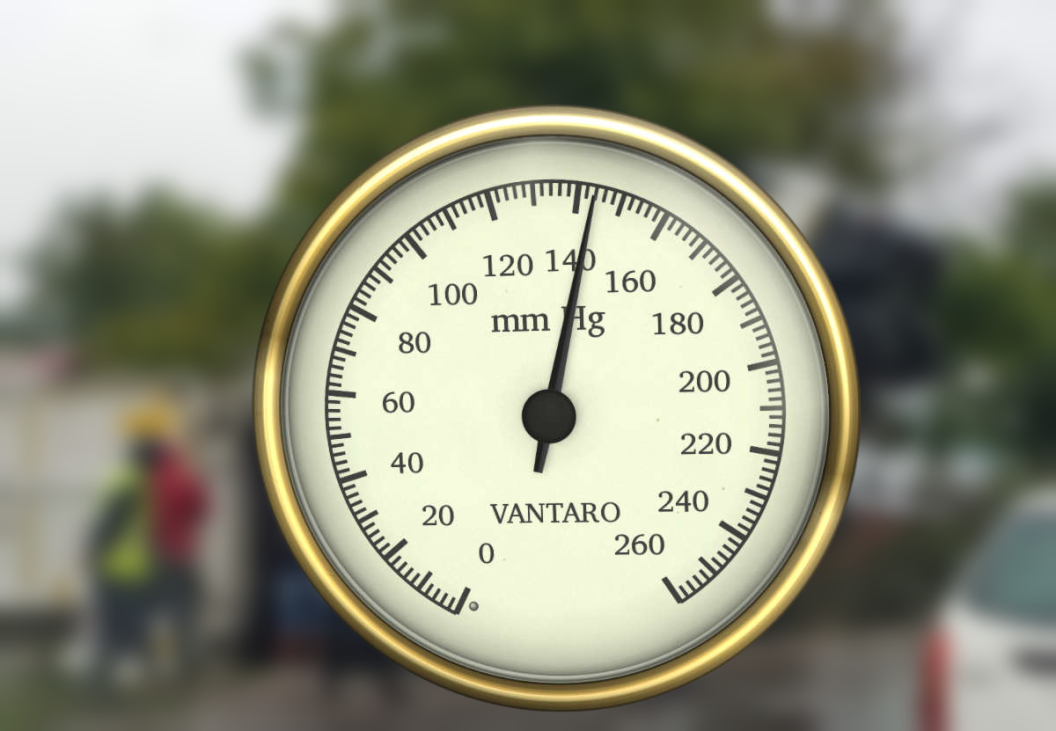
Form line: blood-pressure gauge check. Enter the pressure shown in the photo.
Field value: 144 mmHg
